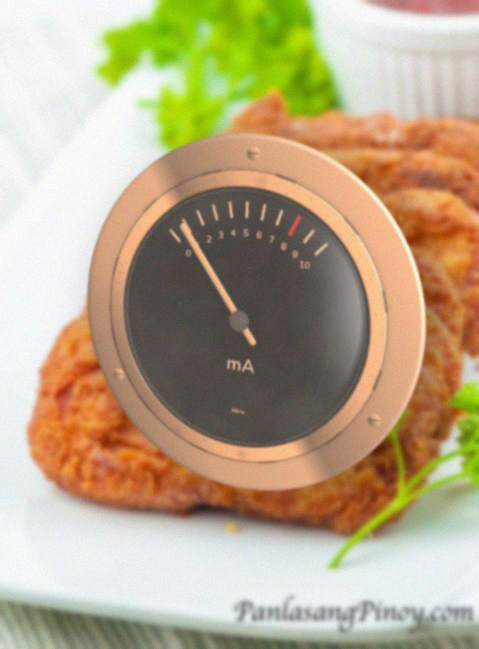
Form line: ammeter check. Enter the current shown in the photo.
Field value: 1 mA
